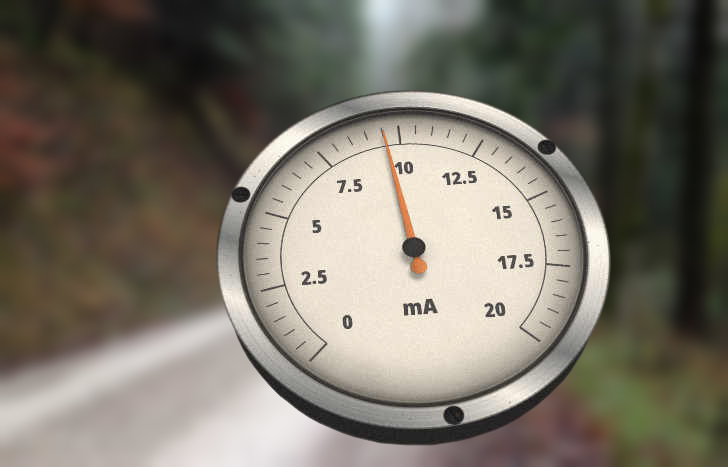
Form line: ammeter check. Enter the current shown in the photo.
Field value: 9.5 mA
